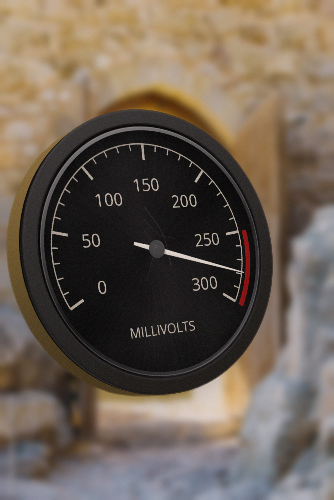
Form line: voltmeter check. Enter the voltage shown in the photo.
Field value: 280 mV
